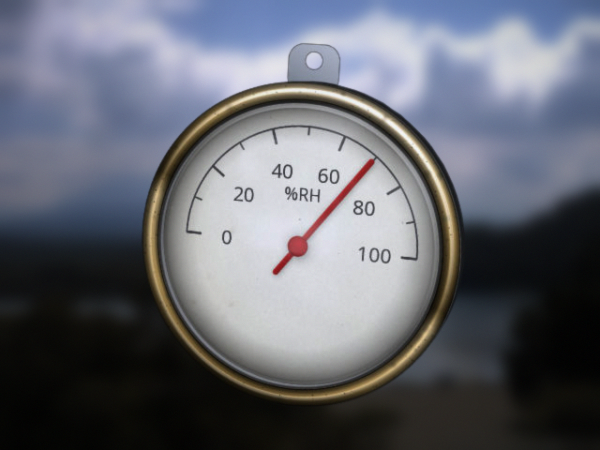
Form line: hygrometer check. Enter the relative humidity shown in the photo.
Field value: 70 %
